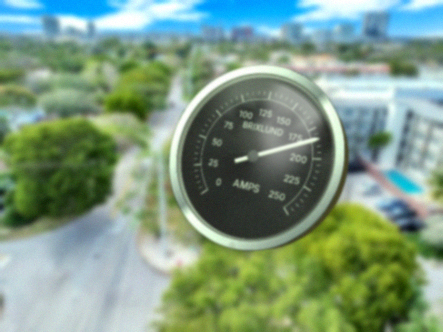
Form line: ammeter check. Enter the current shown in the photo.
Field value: 185 A
